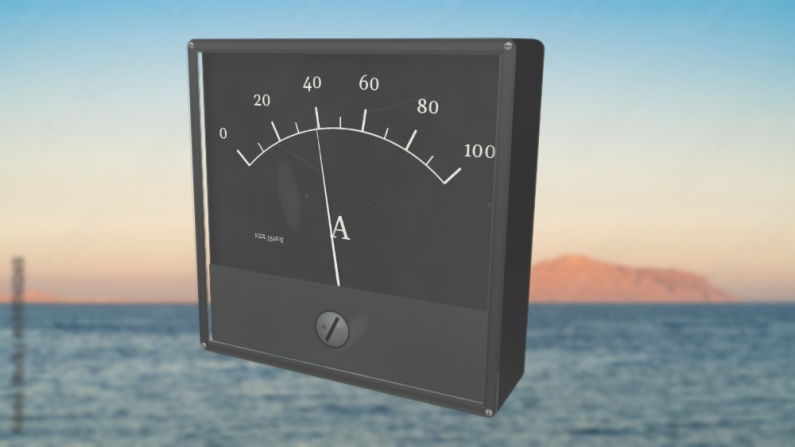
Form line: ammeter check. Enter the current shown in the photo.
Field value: 40 A
